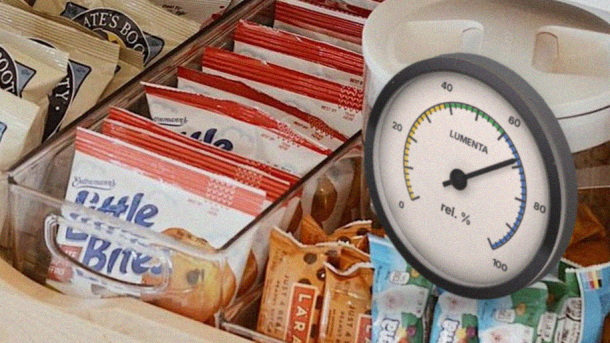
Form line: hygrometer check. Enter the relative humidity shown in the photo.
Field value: 68 %
